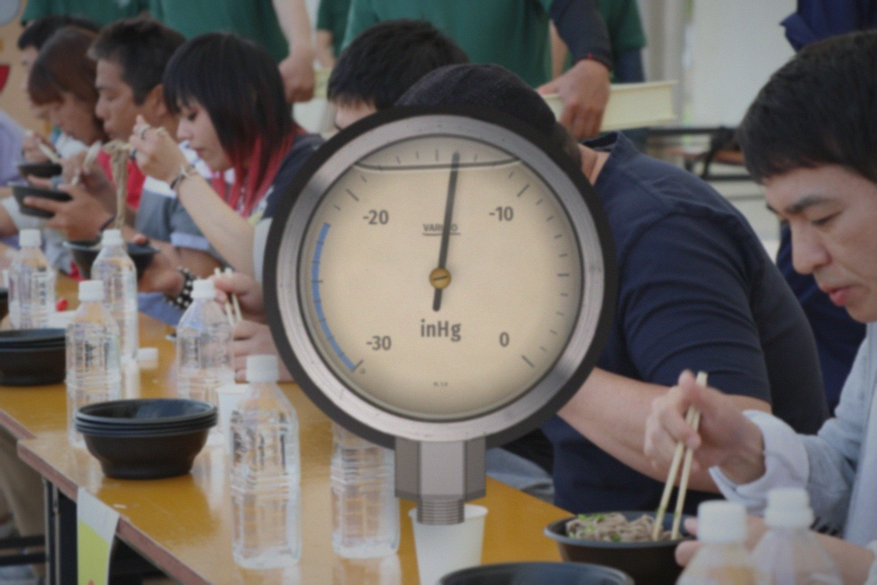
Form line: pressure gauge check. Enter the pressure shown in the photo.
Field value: -14 inHg
